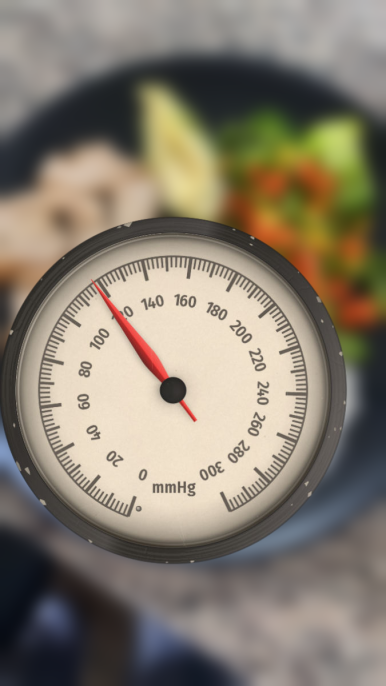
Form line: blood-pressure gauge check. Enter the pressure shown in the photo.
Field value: 118 mmHg
